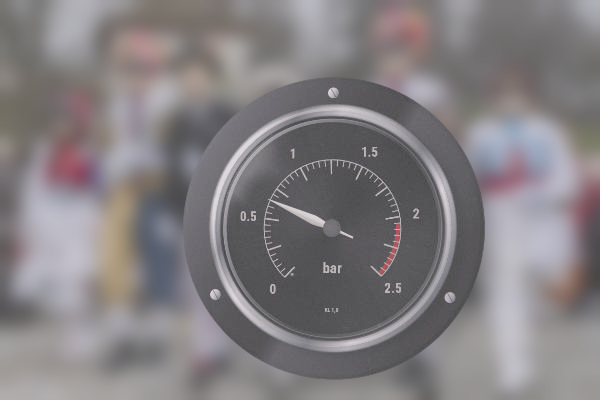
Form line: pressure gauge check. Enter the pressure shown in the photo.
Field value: 0.65 bar
